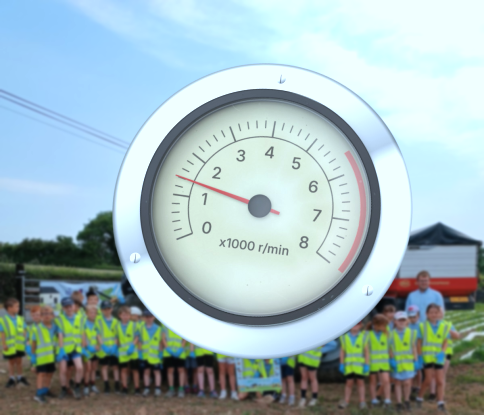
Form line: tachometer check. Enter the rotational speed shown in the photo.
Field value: 1400 rpm
